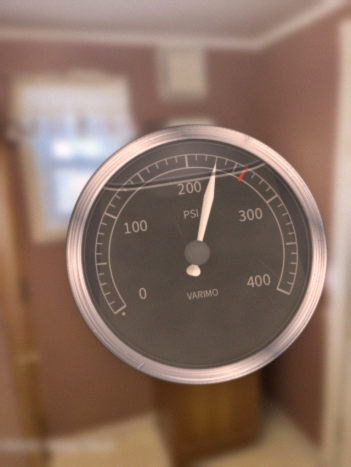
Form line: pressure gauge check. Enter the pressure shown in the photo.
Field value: 230 psi
